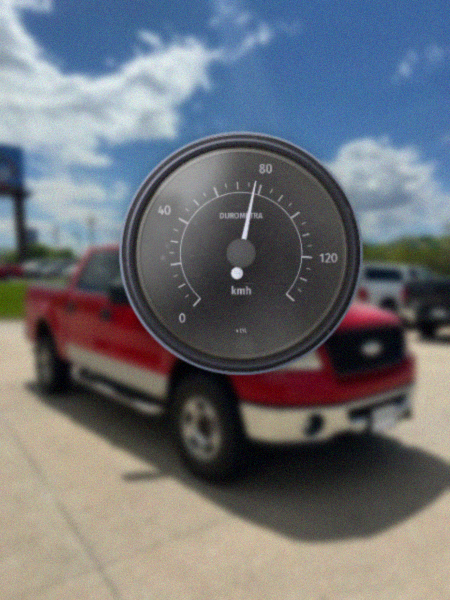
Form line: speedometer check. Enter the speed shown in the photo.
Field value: 77.5 km/h
